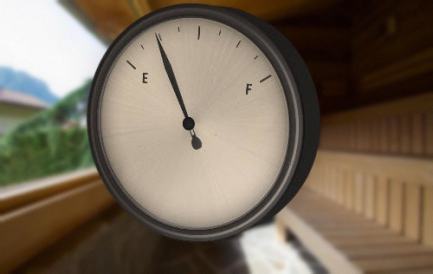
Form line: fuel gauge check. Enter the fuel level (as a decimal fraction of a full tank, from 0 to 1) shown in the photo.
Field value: 0.25
